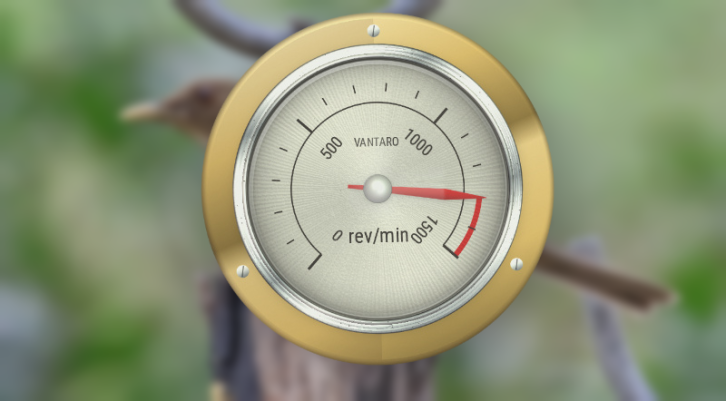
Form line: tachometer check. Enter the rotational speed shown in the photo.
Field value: 1300 rpm
